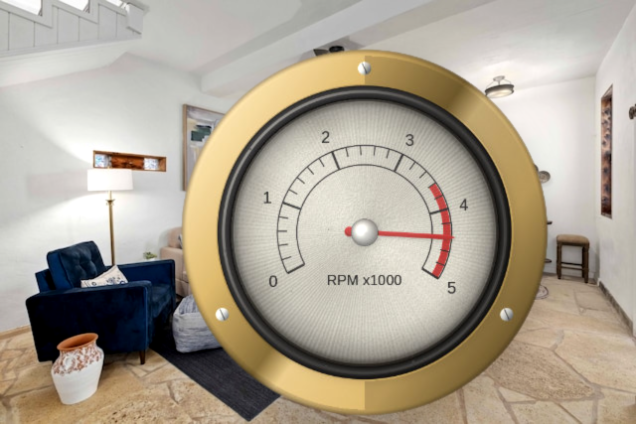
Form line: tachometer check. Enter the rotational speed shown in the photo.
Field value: 4400 rpm
